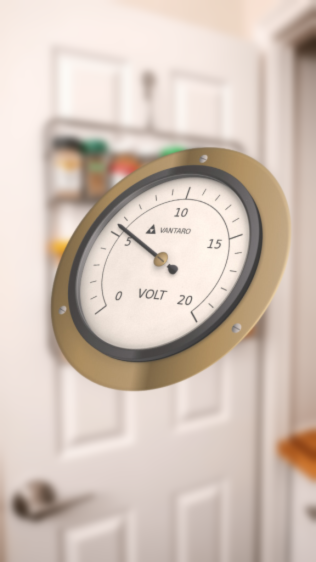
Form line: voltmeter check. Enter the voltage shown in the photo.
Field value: 5.5 V
